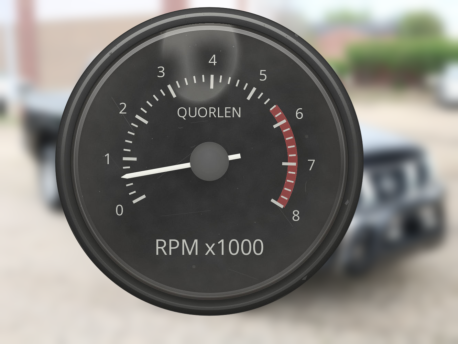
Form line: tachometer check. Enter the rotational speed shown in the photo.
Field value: 600 rpm
